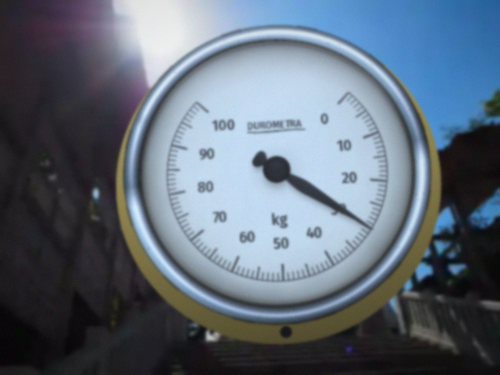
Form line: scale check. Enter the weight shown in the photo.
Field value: 30 kg
